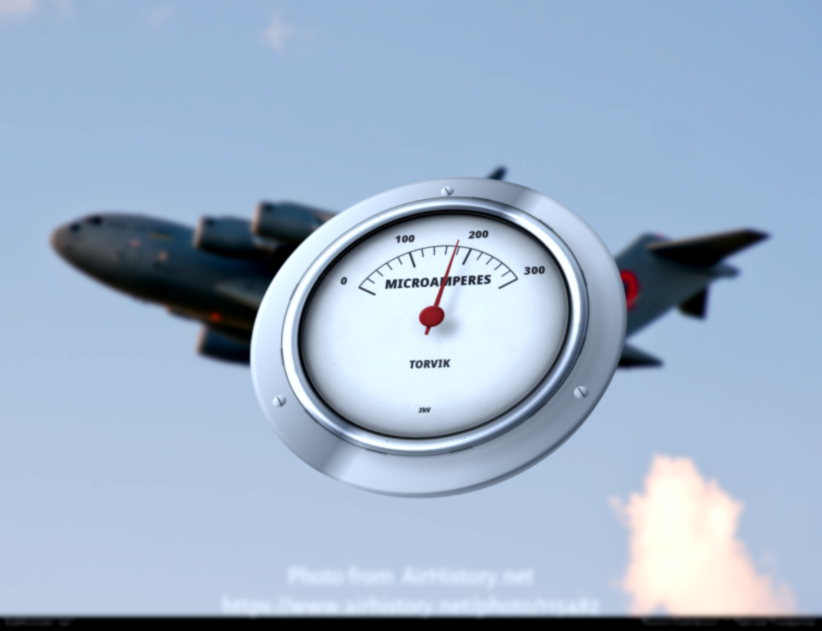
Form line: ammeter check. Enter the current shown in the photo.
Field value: 180 µA
